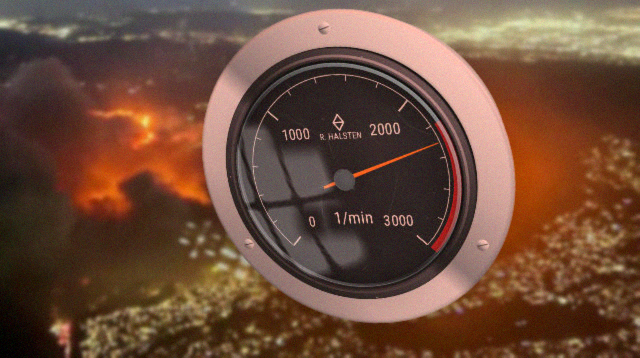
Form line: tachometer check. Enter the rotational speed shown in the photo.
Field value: 2300 rpm
